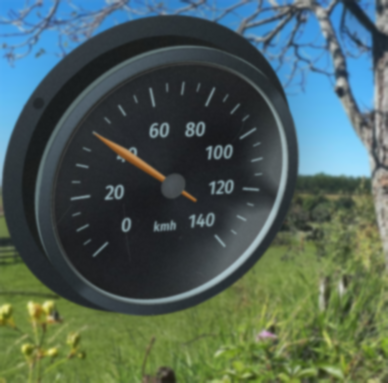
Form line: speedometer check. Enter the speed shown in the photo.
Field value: 40 km/h
